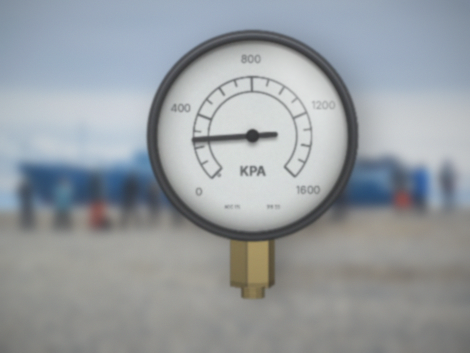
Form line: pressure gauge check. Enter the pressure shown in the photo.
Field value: 250 kPa
